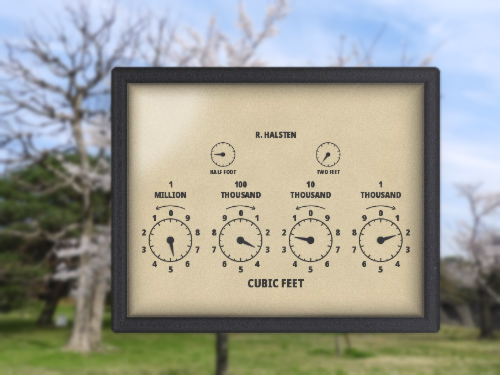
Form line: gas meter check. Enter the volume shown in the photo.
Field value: 532200 ft³
